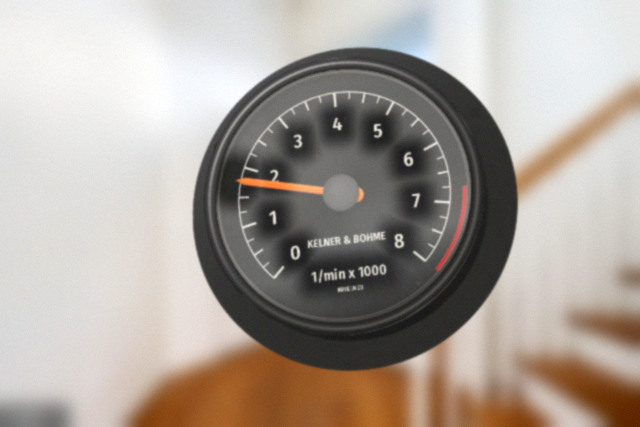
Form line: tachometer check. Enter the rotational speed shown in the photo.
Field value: 1750 rpm
